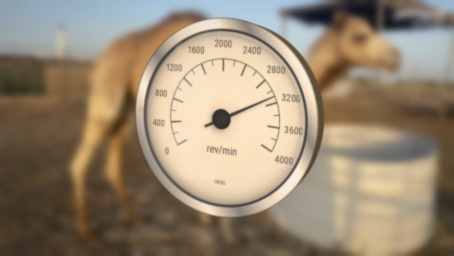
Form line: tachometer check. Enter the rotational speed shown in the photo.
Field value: 3100 rpm
